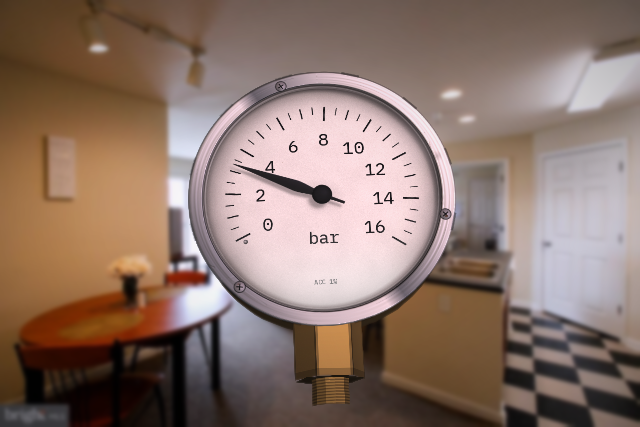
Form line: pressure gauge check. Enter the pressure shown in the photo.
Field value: 3.25 bar
